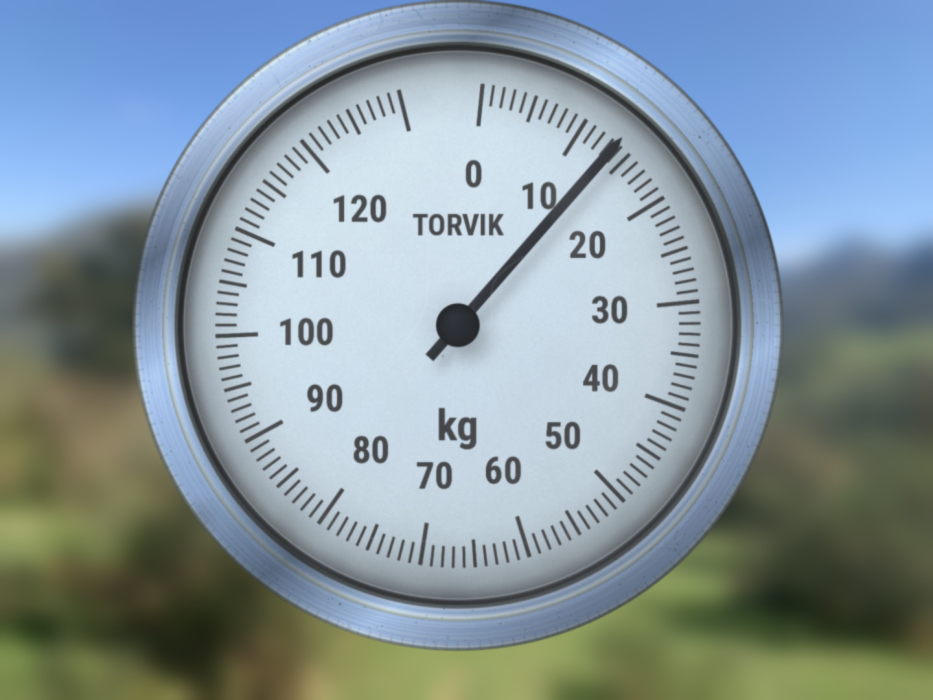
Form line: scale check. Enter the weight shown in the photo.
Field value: 13.5 kg
